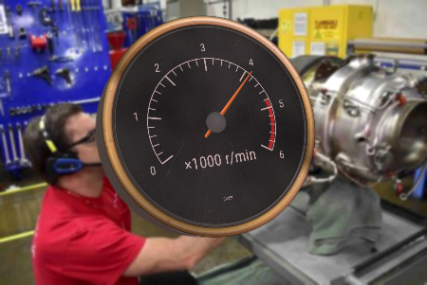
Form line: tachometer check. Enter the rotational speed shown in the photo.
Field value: 4100 rpm
